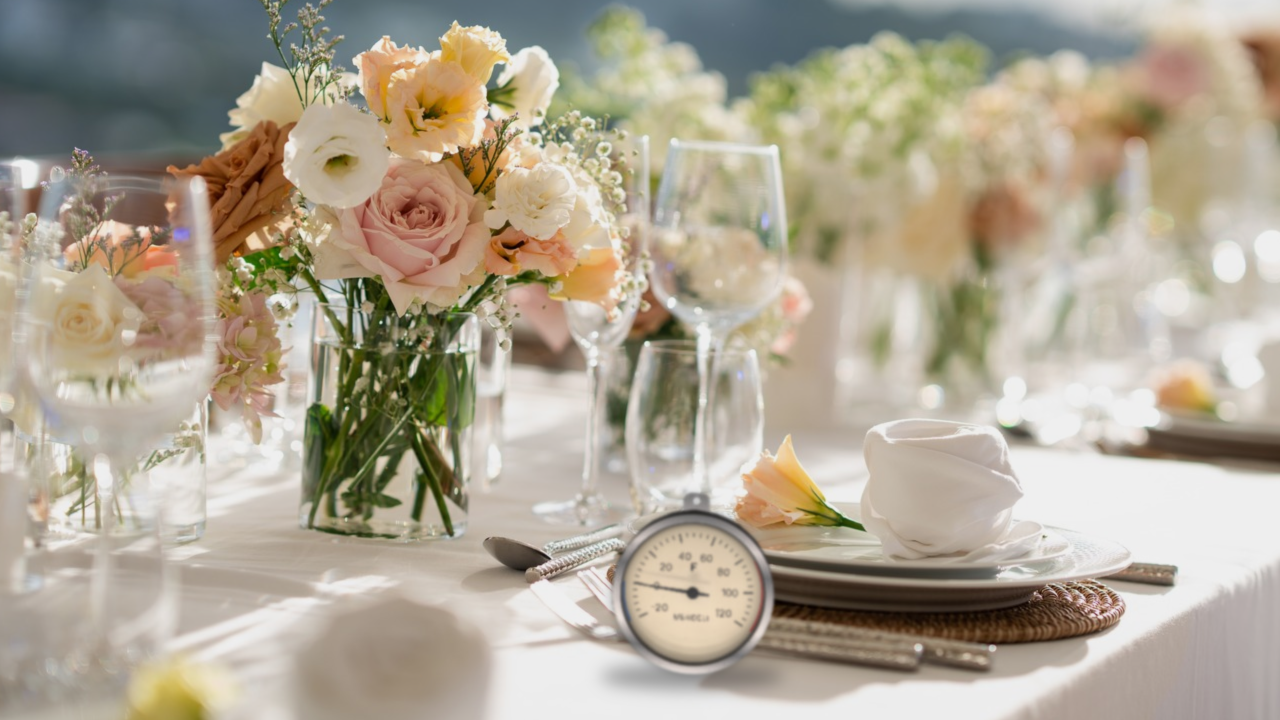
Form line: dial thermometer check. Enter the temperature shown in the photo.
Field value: 0 °F
